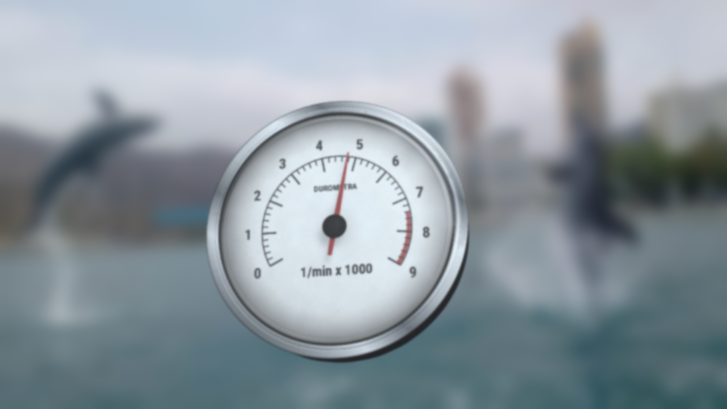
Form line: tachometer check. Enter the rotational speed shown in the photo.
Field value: 4800 rpm
